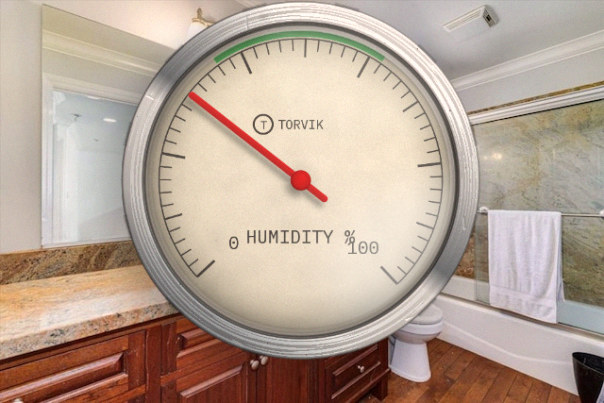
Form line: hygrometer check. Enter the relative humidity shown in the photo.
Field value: 30 %
